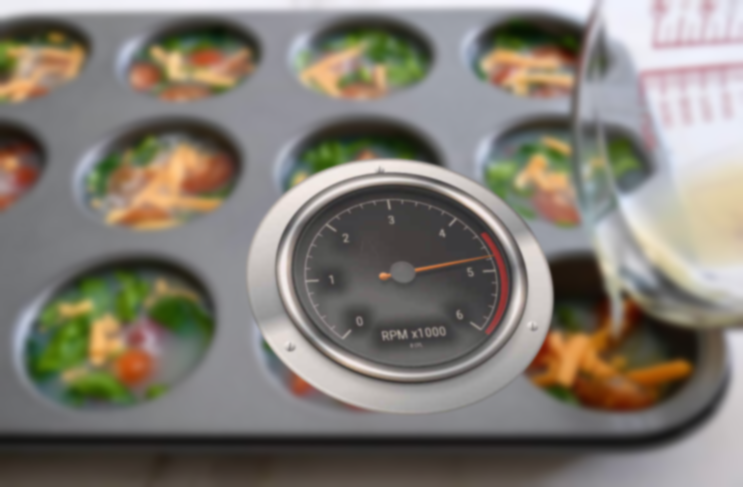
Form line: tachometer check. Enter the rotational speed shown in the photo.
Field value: 4800 rpm
